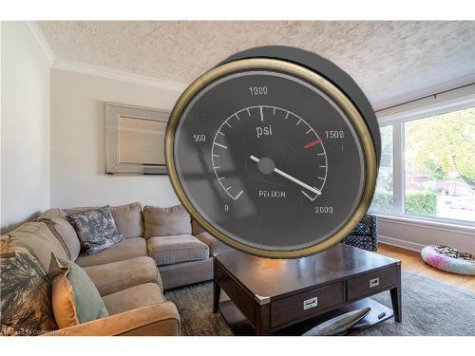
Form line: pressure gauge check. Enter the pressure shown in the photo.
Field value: 1900 psi
